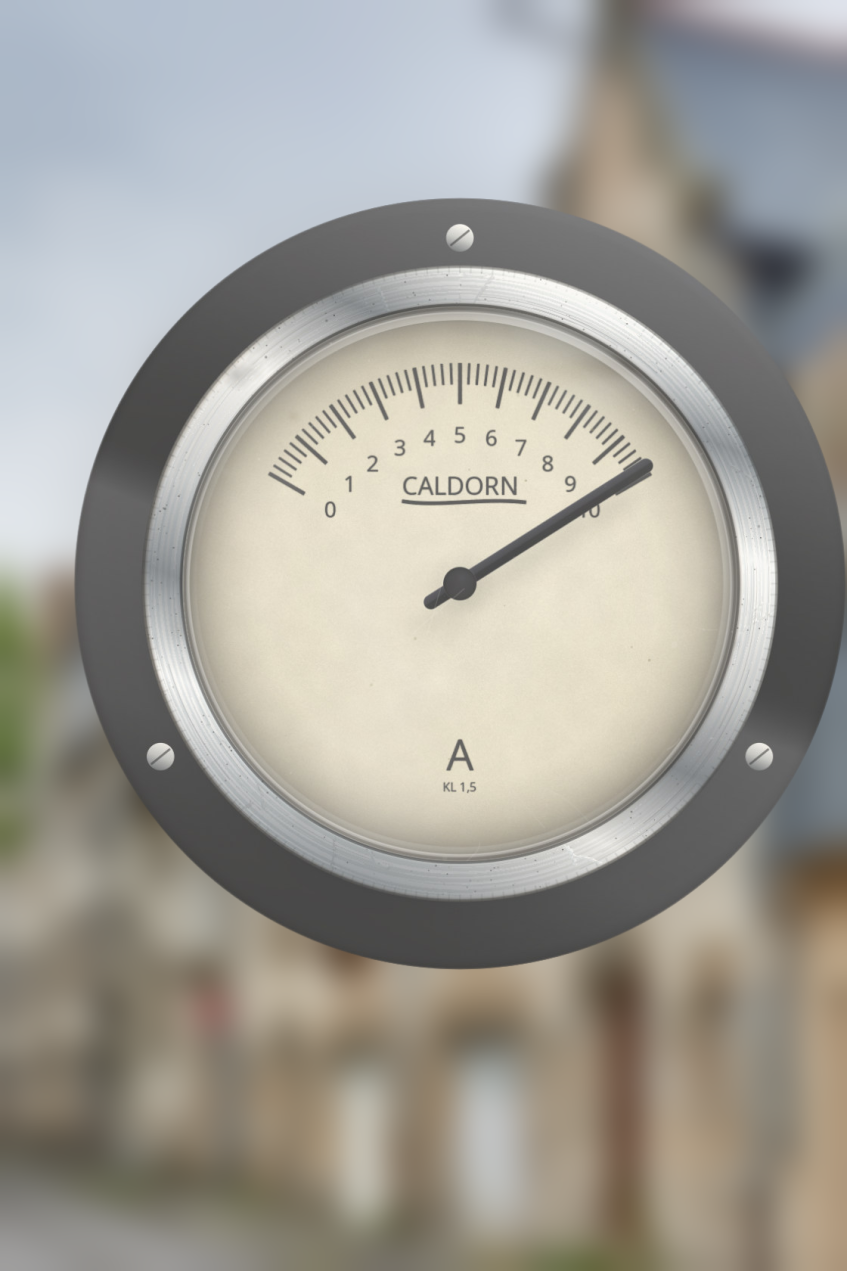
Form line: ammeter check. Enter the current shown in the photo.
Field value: 9.8 A
